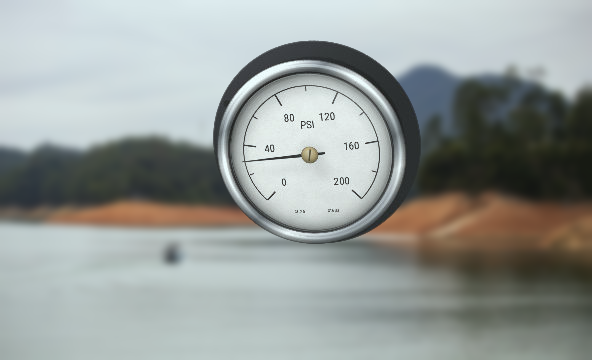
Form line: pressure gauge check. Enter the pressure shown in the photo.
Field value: 30 psi
